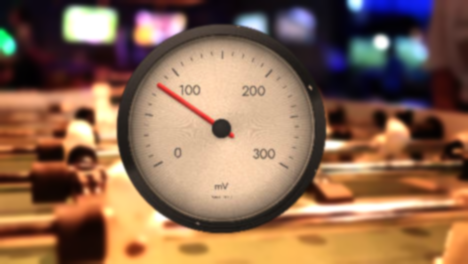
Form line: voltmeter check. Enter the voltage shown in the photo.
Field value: 80 mV
